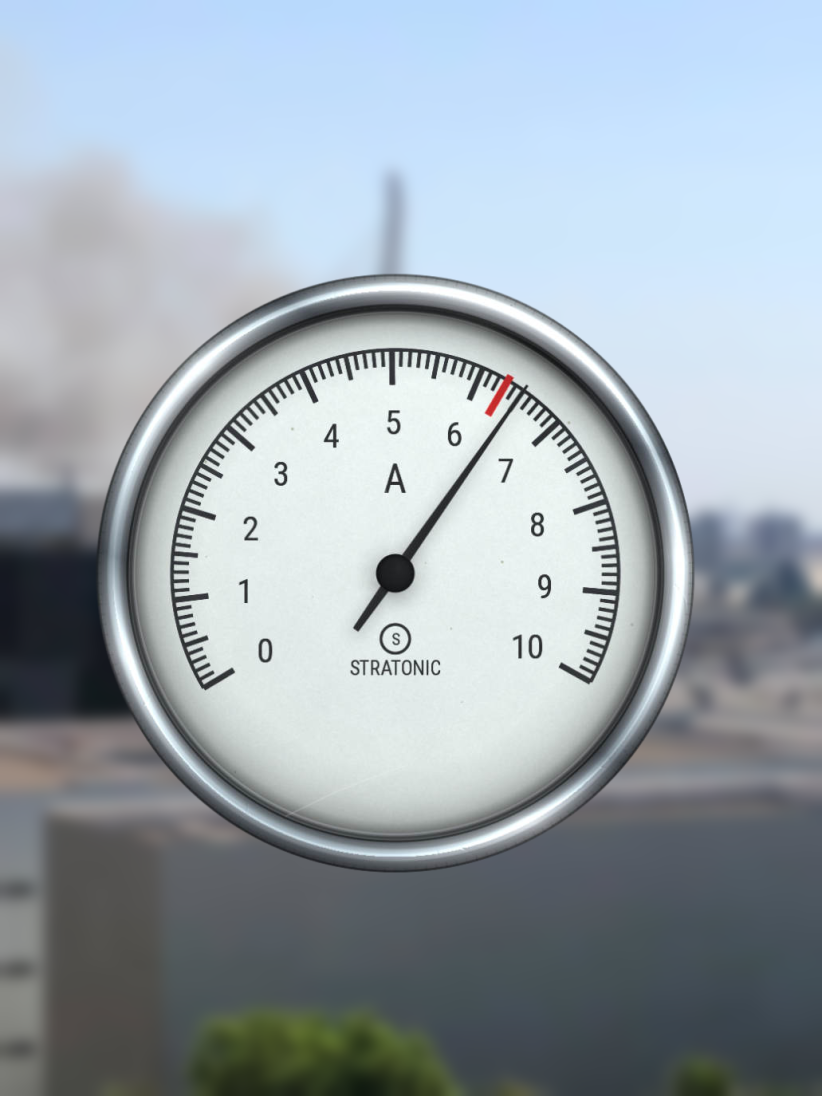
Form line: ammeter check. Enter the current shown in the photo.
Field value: 6.5 A
